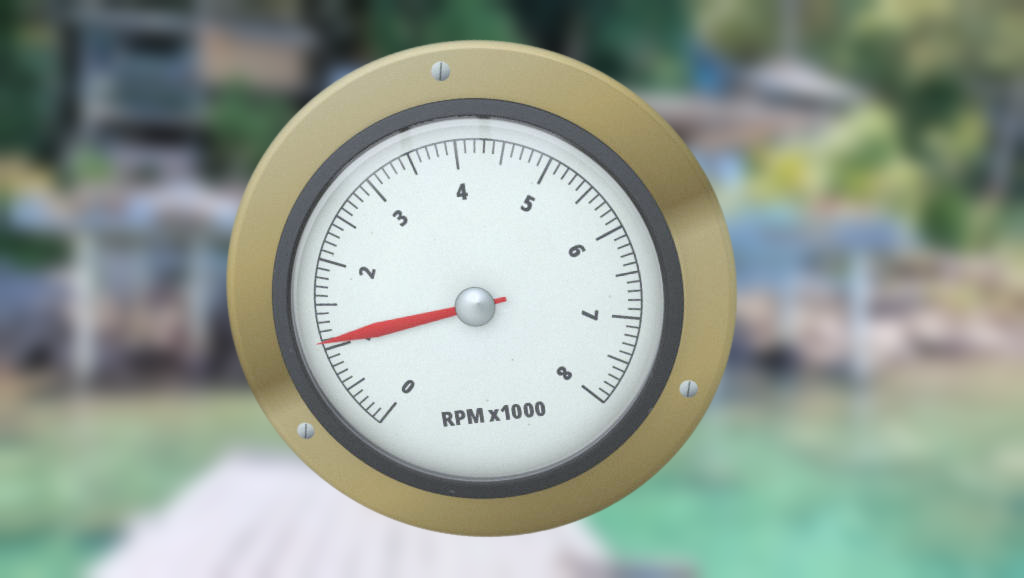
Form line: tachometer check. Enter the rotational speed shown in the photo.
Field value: 1100 rpm
